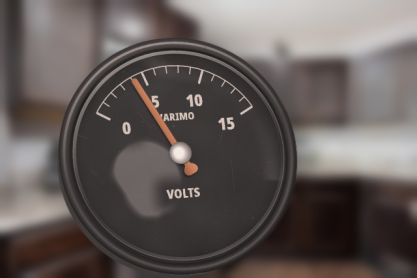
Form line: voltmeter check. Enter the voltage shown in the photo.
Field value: 4 V
